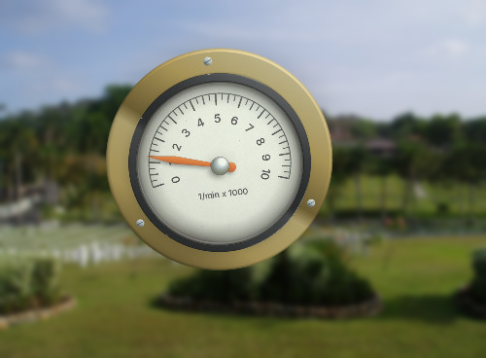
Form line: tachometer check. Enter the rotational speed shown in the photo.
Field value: 1250 rpm
